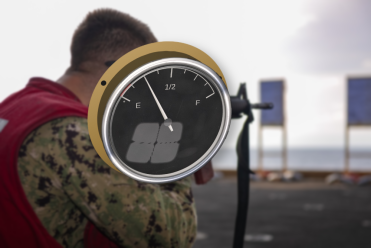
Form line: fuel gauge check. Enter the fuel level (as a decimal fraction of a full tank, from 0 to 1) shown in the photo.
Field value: 0.25
